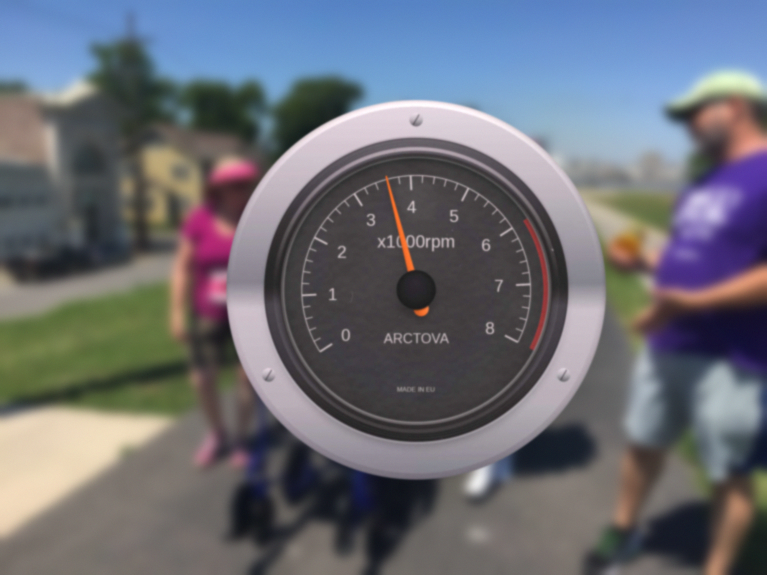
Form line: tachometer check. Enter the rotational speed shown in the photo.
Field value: 3600 rpm
